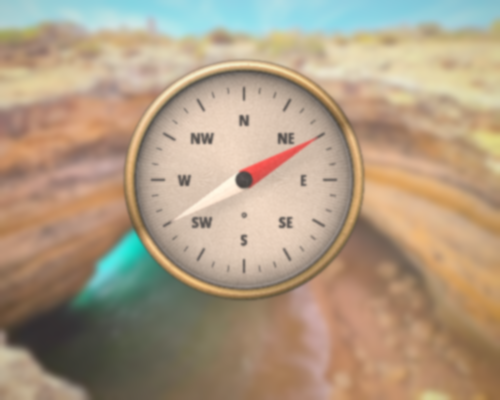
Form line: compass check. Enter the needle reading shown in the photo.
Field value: 60 °
